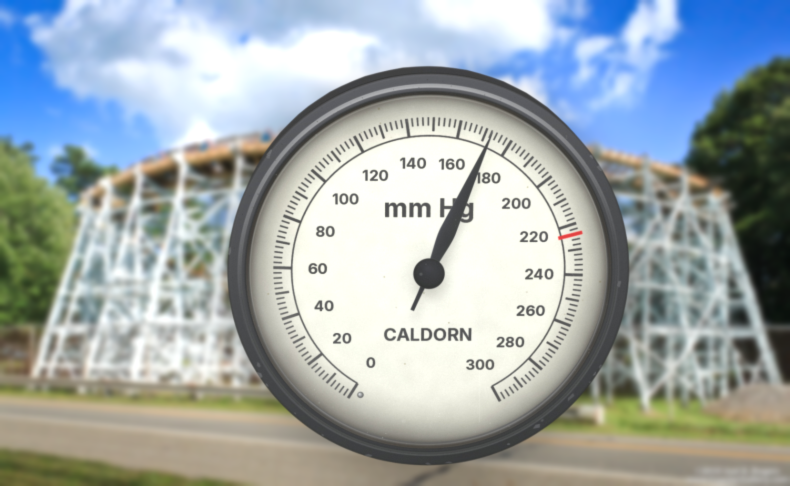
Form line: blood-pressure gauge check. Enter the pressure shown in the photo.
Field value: 172 mmHg
